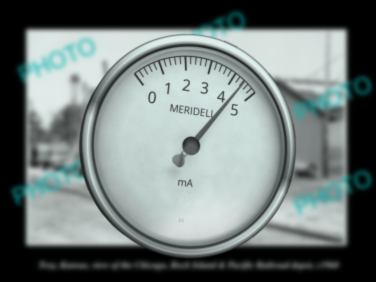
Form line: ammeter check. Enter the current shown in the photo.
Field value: 4.4 mA
